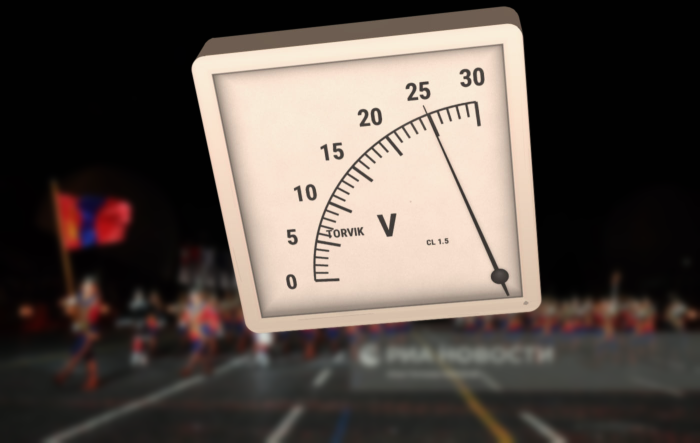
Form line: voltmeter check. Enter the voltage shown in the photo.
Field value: 25 V
